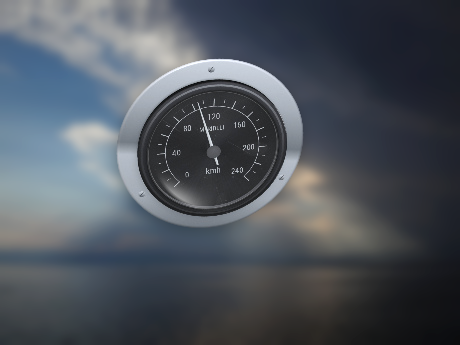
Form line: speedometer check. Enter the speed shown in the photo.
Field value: 105 km/h
